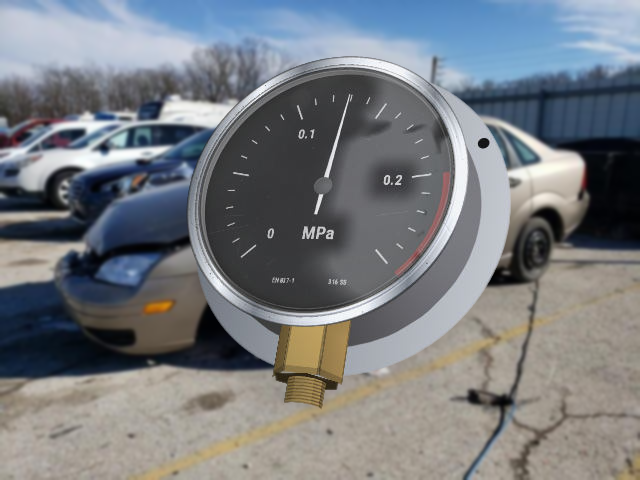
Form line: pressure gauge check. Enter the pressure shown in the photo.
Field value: 0.13 MPa
